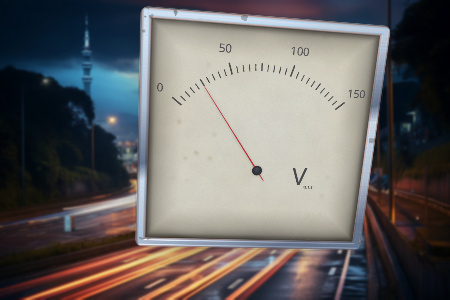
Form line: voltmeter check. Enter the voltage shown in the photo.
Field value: 25 V
